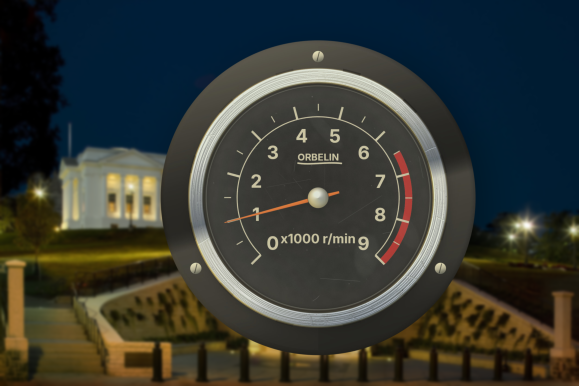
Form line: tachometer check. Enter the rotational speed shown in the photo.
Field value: 1000 rpm
